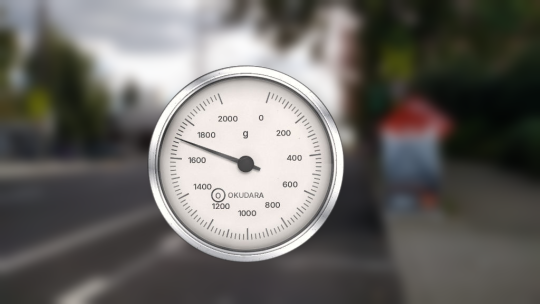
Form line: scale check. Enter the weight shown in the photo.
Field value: 1700 g
